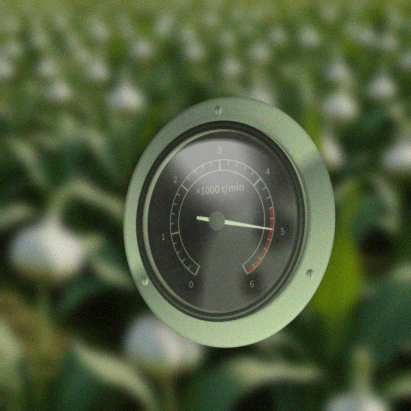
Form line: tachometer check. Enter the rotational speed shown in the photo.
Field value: 5000 rpm
